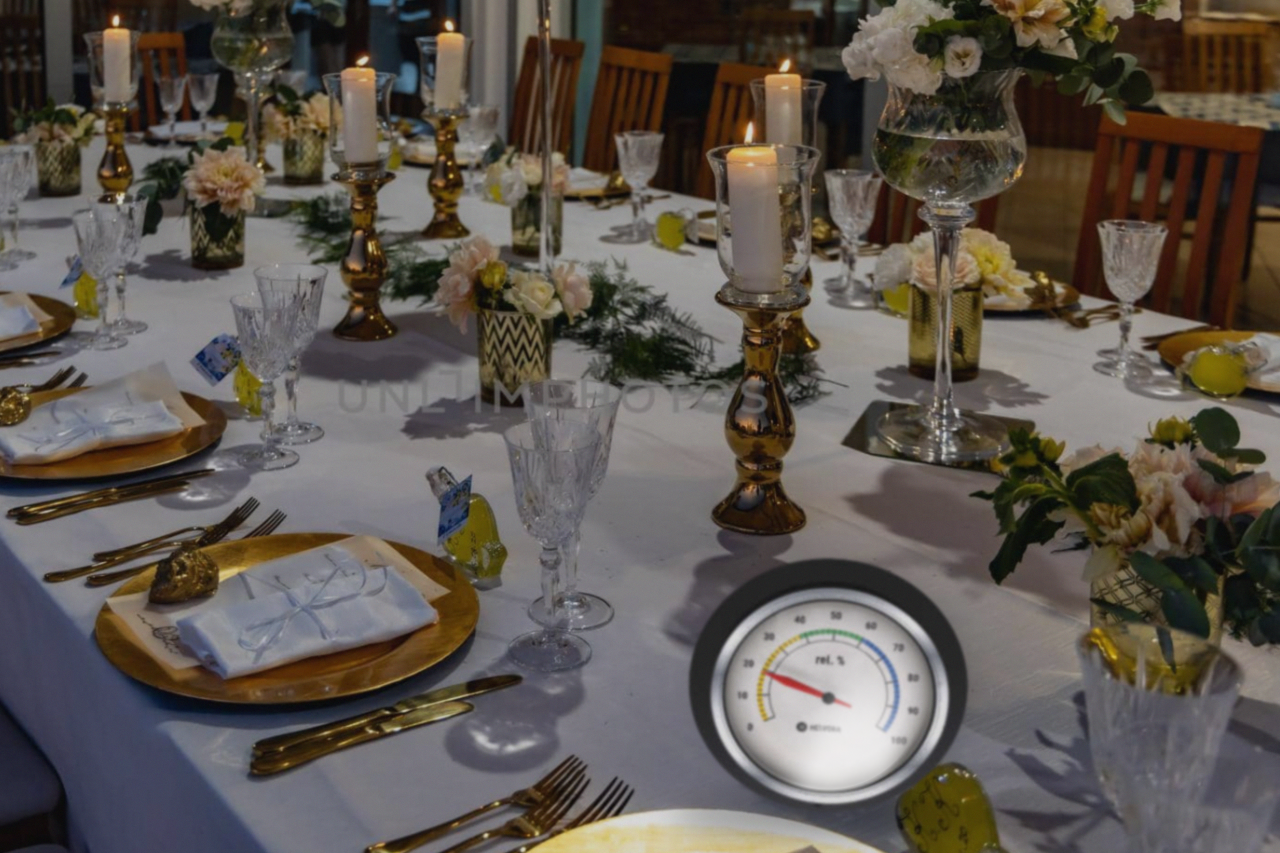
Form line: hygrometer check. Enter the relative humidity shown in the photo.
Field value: 20 %
